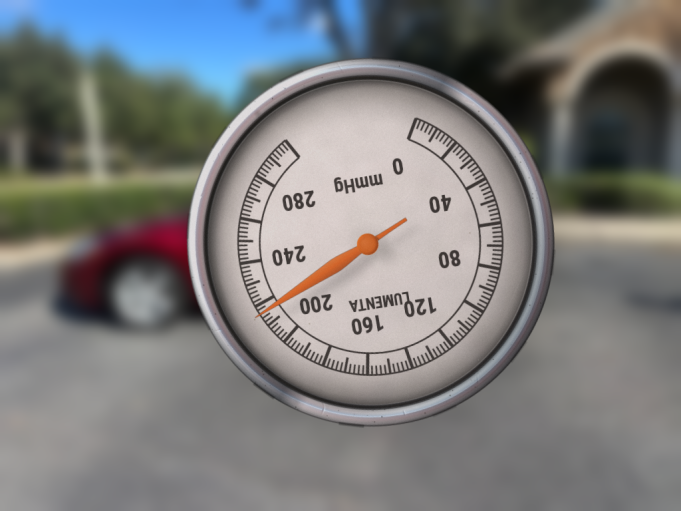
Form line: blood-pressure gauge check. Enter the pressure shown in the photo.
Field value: 216 mmHg
